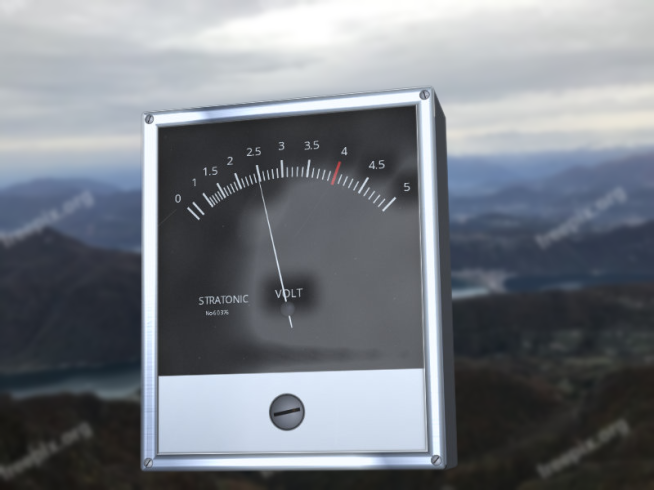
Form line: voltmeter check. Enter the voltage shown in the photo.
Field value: 2.5 V
